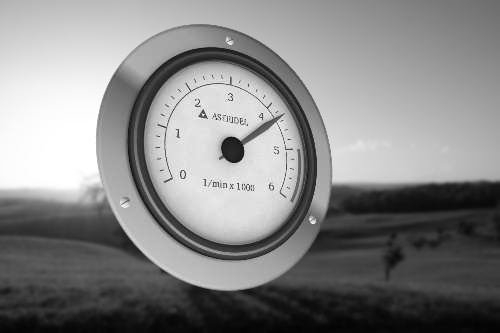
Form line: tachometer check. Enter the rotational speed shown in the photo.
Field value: 4300 rpm
